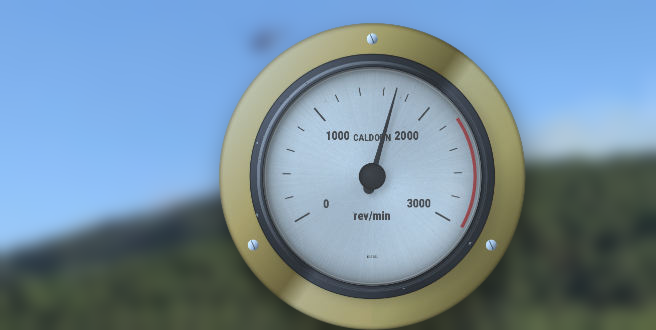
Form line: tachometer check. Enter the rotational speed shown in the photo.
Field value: 1700 rpm
